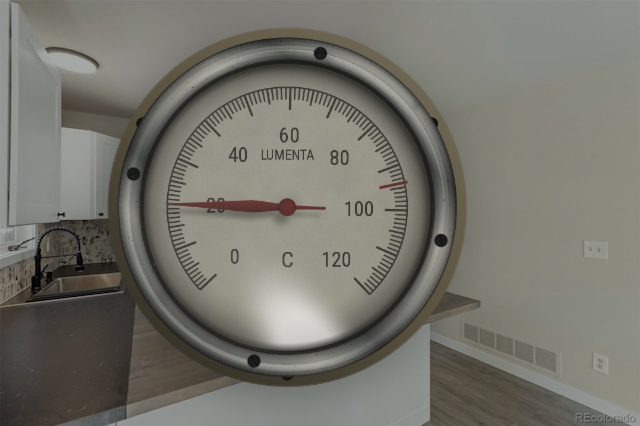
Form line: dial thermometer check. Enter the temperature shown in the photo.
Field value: 20 °C
